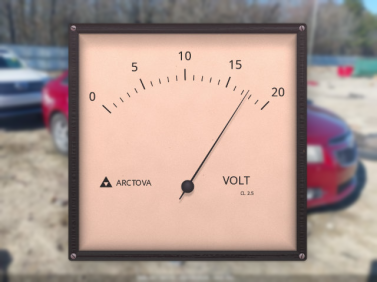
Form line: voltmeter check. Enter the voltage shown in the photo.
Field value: 17.5 V
